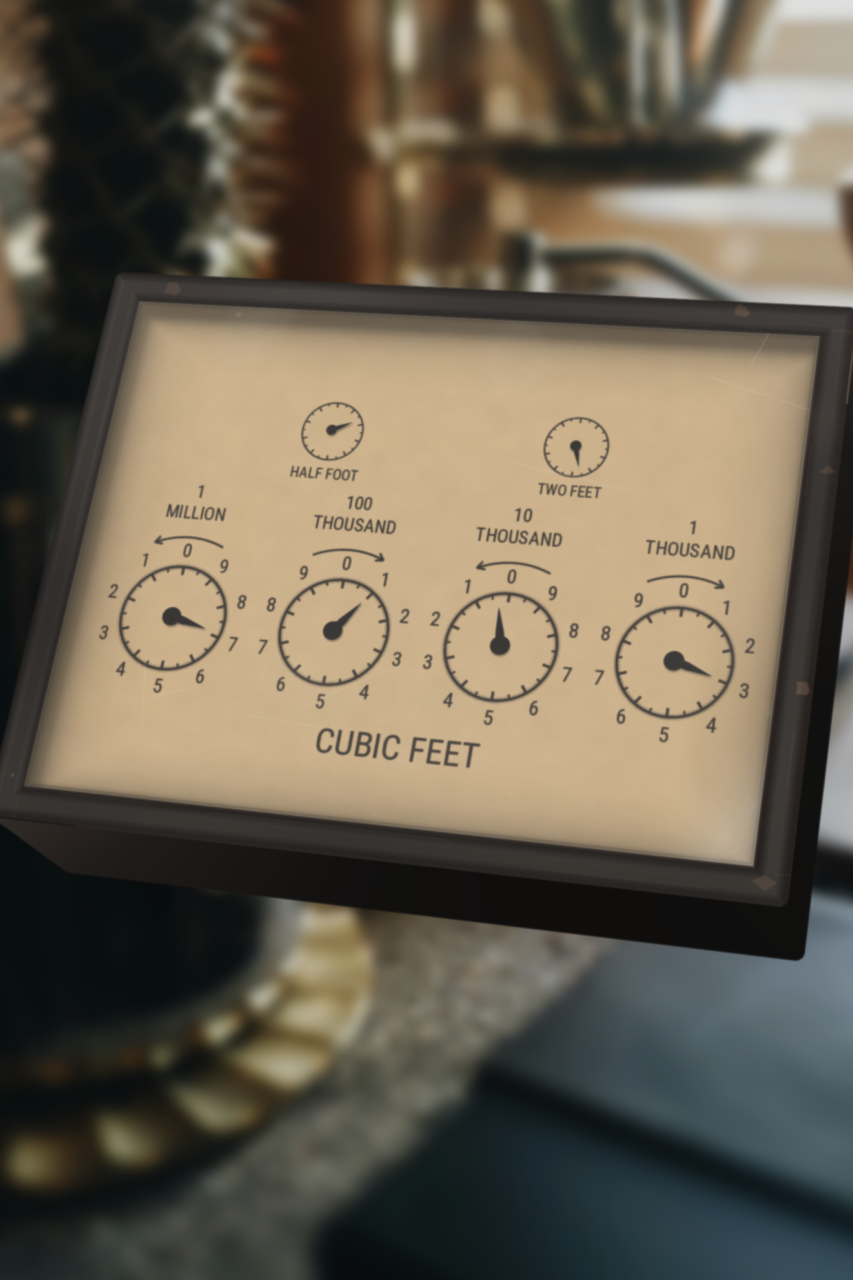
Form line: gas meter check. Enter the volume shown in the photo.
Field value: 710300 ft³
